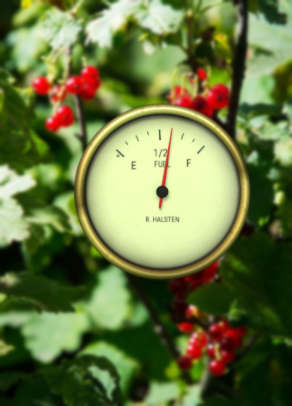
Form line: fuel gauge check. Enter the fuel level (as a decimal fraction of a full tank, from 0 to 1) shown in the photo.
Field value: 0.625
